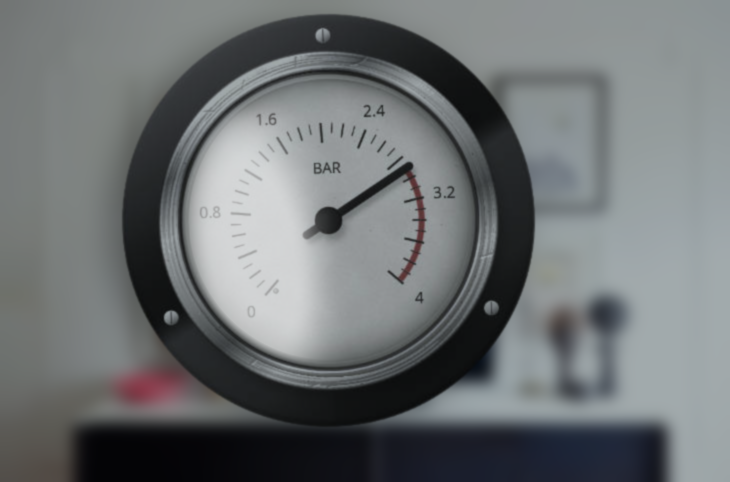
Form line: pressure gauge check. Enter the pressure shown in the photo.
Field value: 2.9 bar
